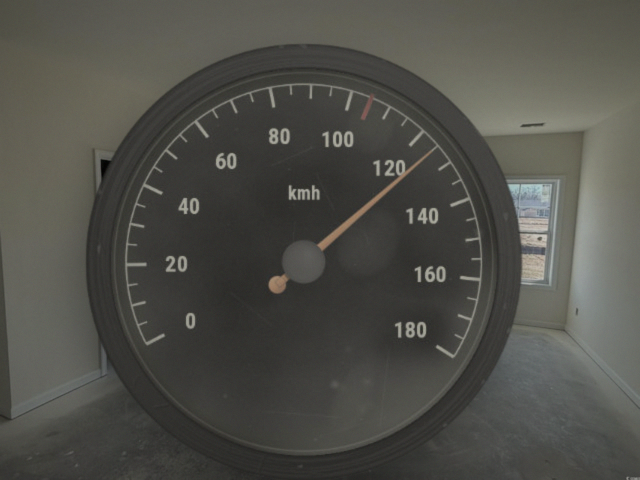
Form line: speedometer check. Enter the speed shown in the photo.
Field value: 125 km/h
